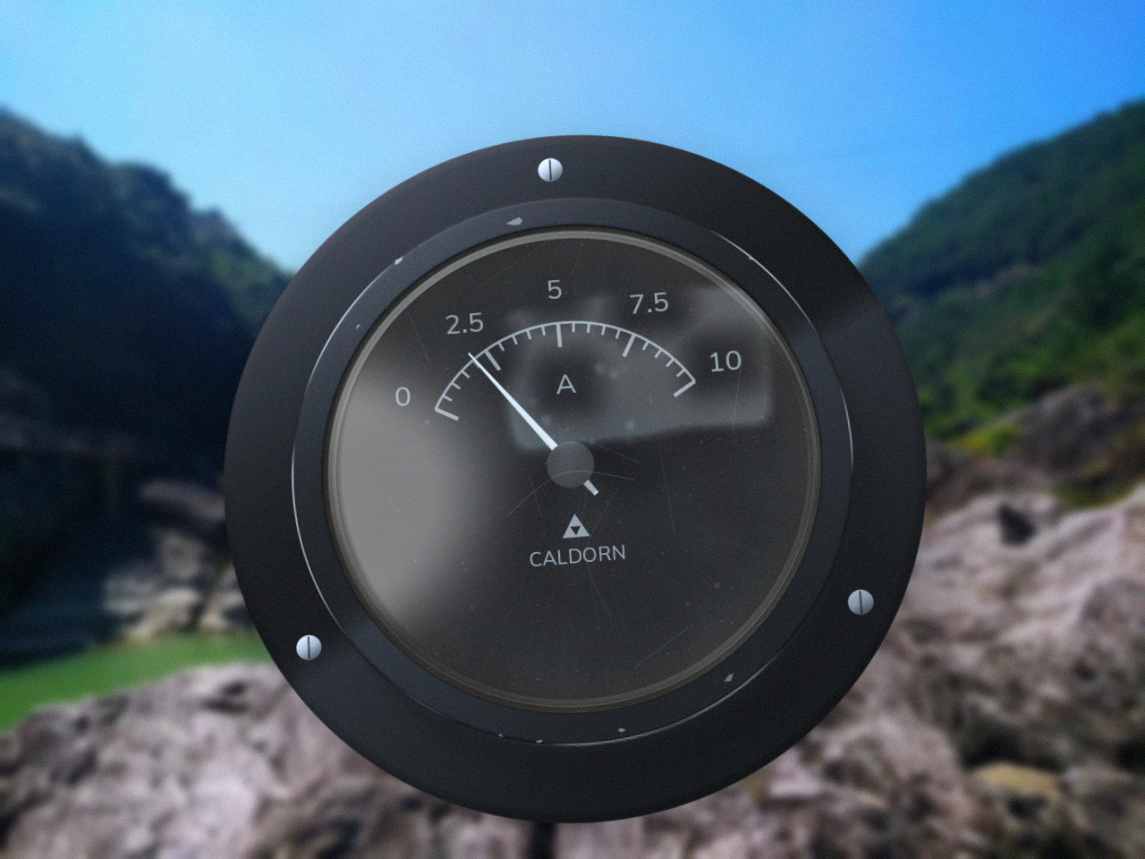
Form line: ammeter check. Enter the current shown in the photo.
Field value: 2 A
